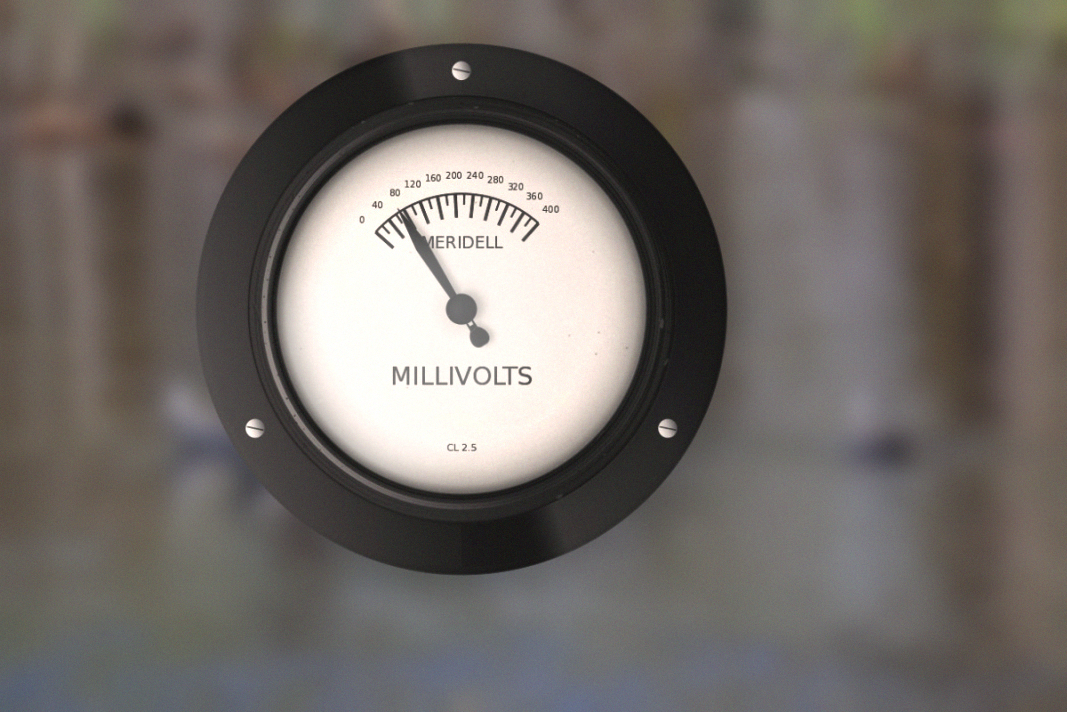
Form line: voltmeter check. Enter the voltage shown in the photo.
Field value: 70 mV
